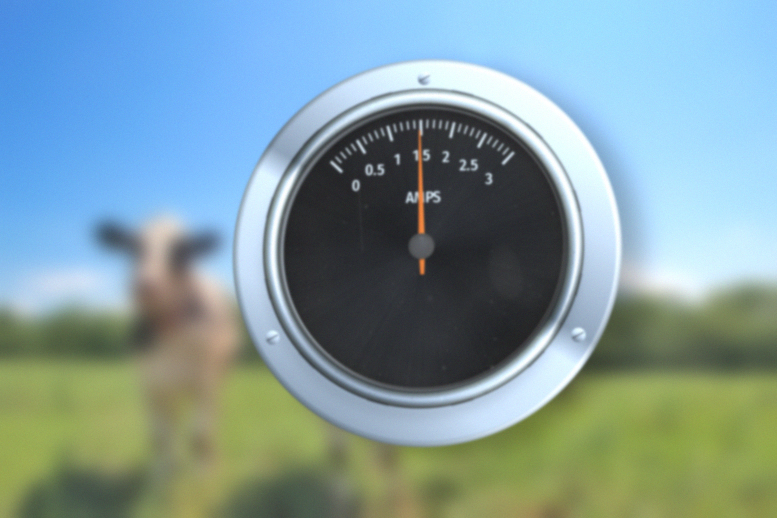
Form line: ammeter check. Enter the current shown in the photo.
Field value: 1.5 A
